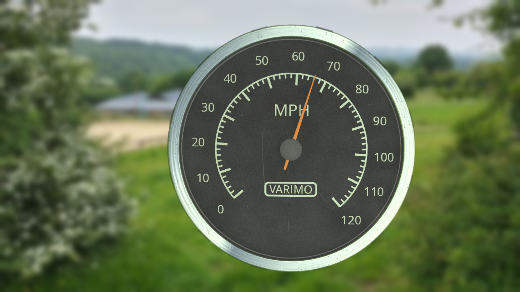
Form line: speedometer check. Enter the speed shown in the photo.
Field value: 66 mph
